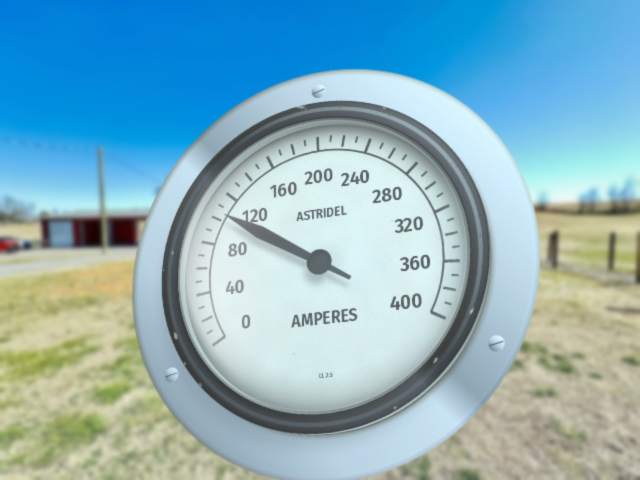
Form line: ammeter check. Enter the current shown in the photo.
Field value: 105 A
